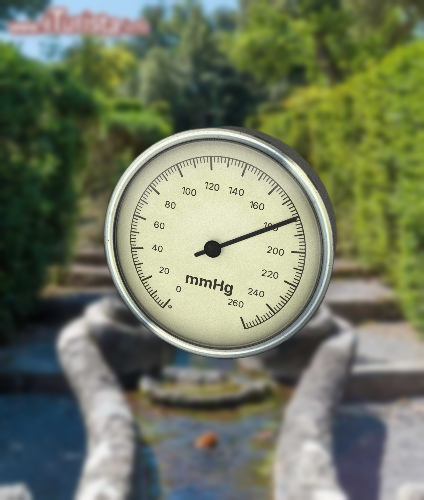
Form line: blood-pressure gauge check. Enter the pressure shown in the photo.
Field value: 180 mmHg
